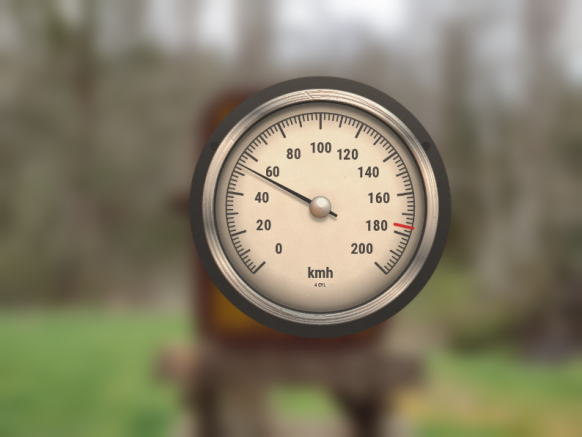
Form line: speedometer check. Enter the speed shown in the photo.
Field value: 54 km/h
